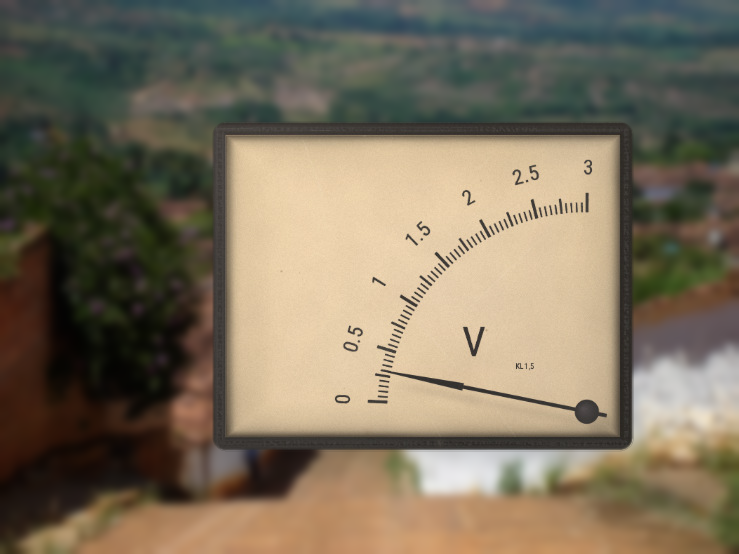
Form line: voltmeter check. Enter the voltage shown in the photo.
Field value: 0.3 V
